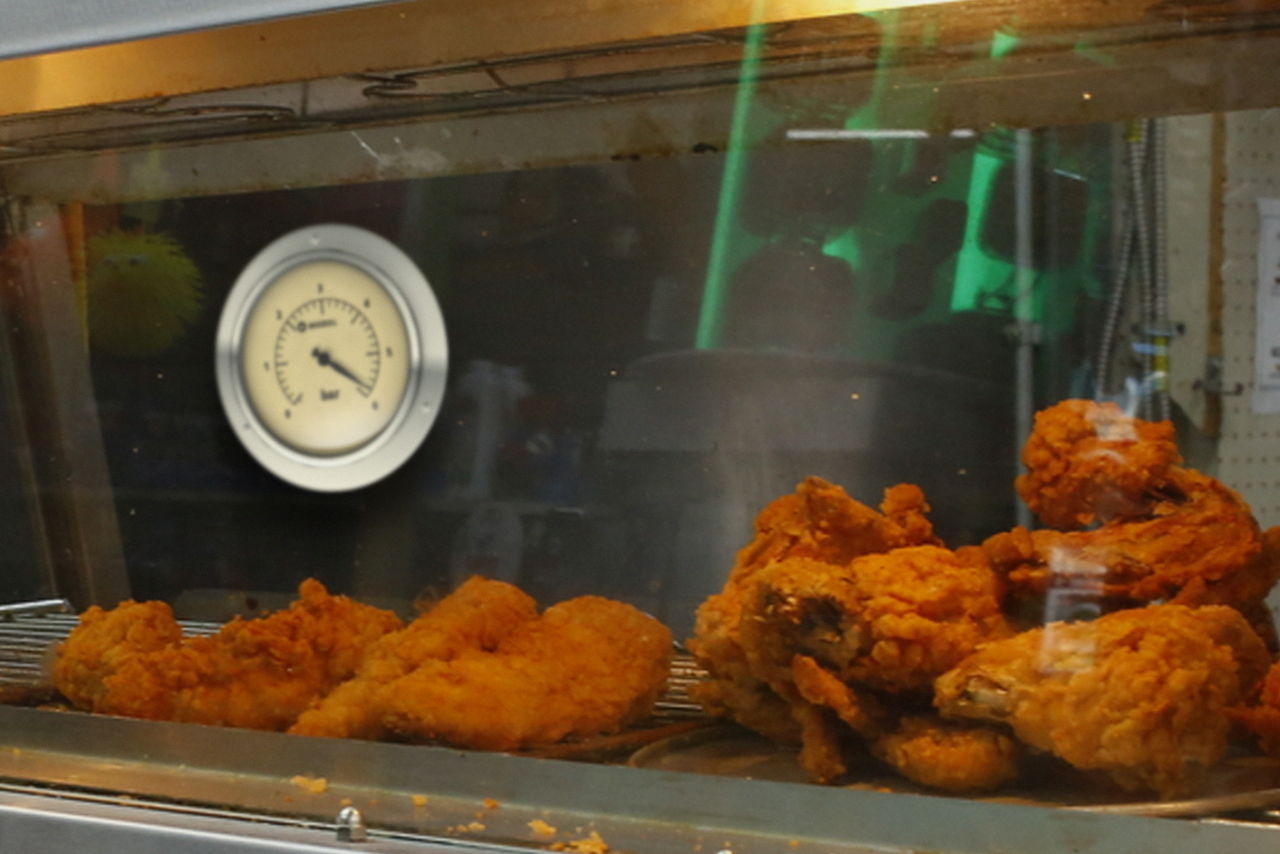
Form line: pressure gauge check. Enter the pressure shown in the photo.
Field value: 5.8 bar
